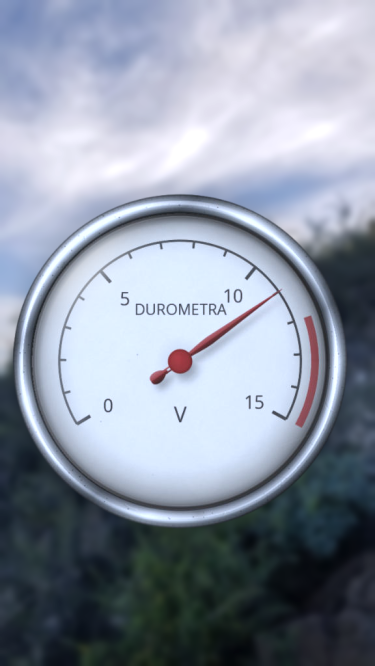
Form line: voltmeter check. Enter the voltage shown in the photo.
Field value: 11 V
